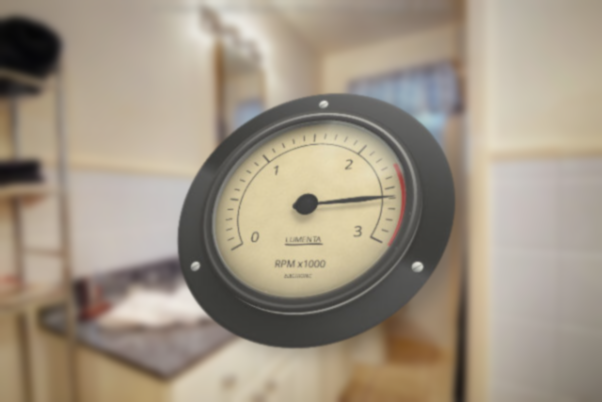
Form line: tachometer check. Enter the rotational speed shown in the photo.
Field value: 2600 rpm
